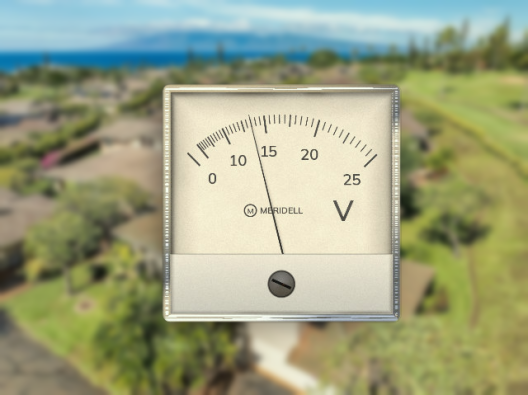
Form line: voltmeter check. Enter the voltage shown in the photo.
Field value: 13.5 V
